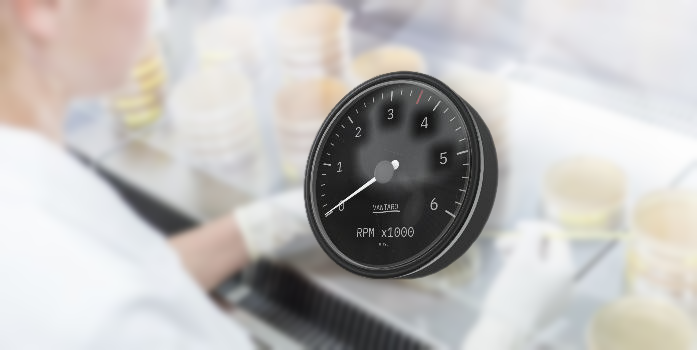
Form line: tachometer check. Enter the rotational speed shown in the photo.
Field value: 0 rpm
